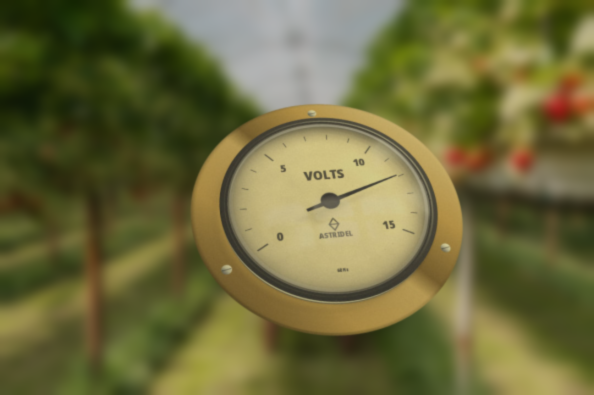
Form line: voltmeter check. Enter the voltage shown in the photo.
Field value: 12 V
